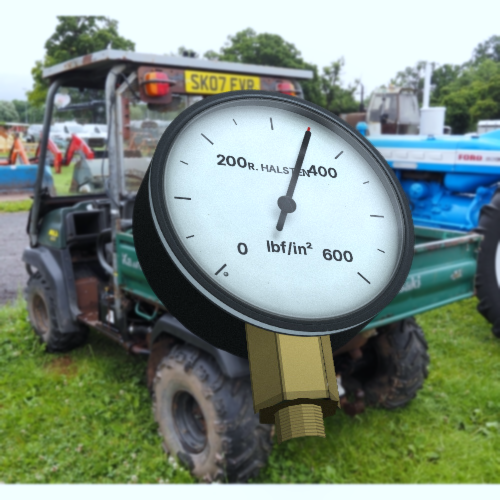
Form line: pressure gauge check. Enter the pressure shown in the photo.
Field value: 350 psi
